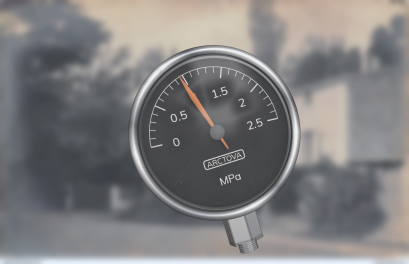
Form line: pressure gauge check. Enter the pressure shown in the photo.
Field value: 0.95 MPa
